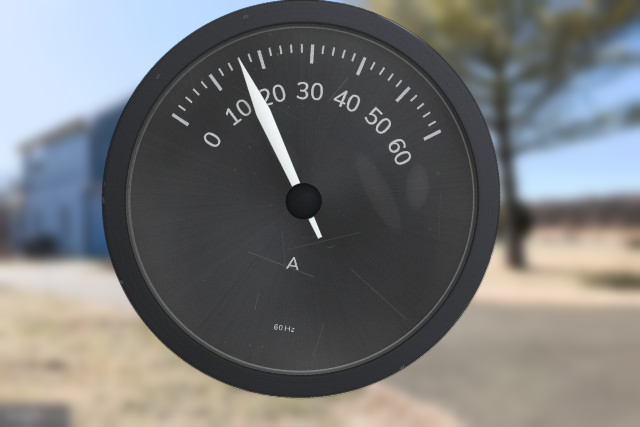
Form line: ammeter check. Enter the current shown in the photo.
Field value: 16 A
